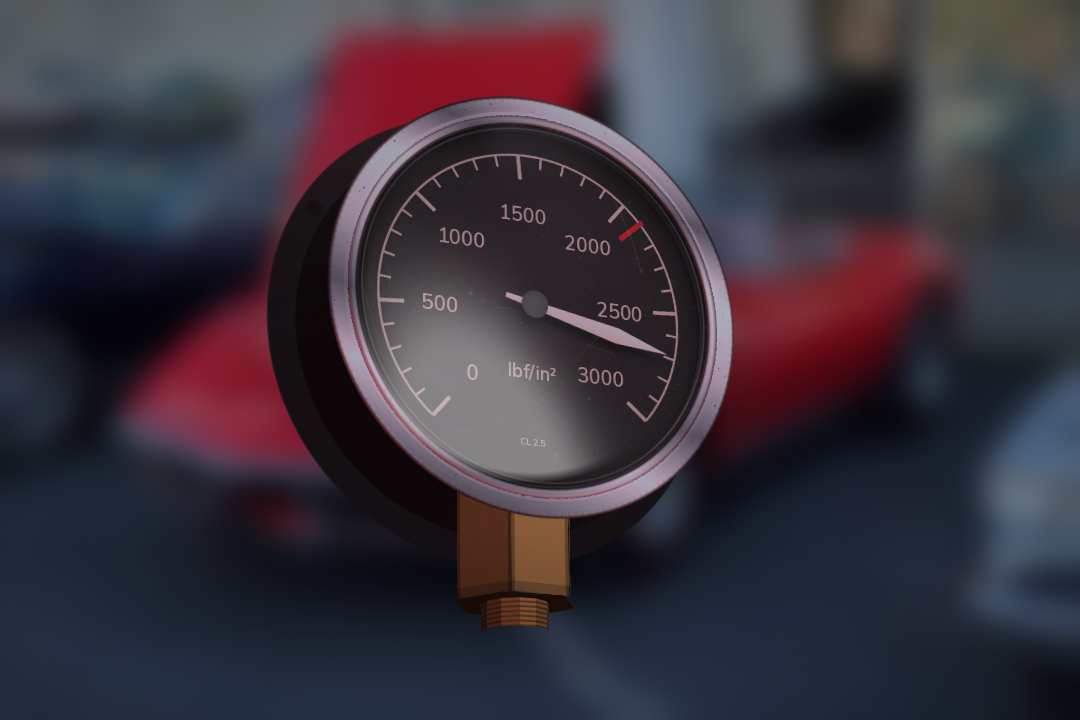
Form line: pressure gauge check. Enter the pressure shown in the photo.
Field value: 2700 psi
